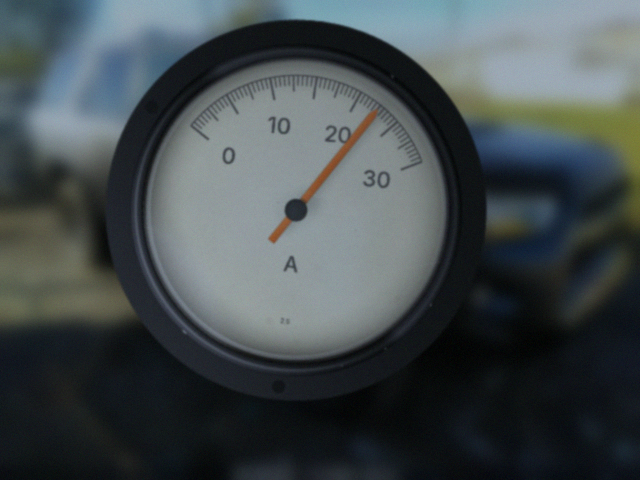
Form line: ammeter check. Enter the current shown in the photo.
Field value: 22.5 A
